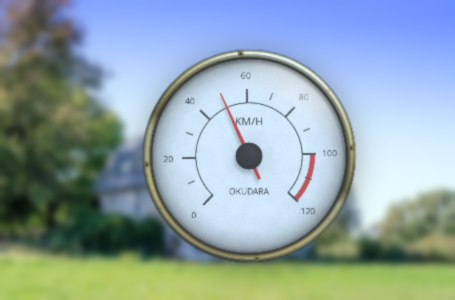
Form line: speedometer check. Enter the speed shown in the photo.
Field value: 50 km/h
